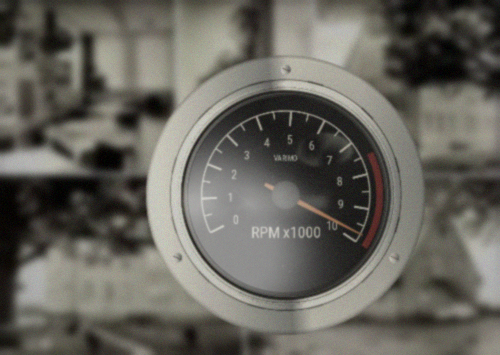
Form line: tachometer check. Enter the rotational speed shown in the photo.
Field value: 9750 rpm
